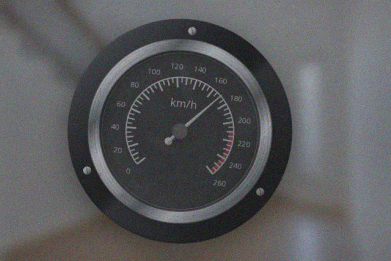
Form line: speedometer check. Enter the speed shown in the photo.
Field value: 170 km/h
